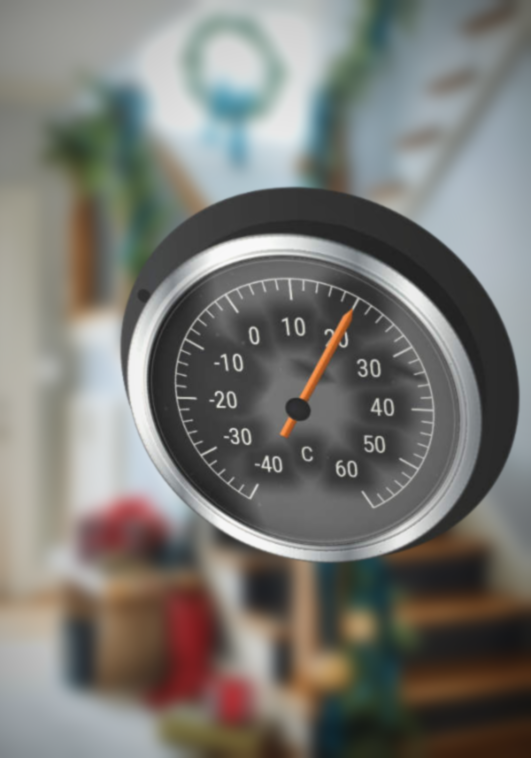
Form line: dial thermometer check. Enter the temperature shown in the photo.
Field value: 20 °C
